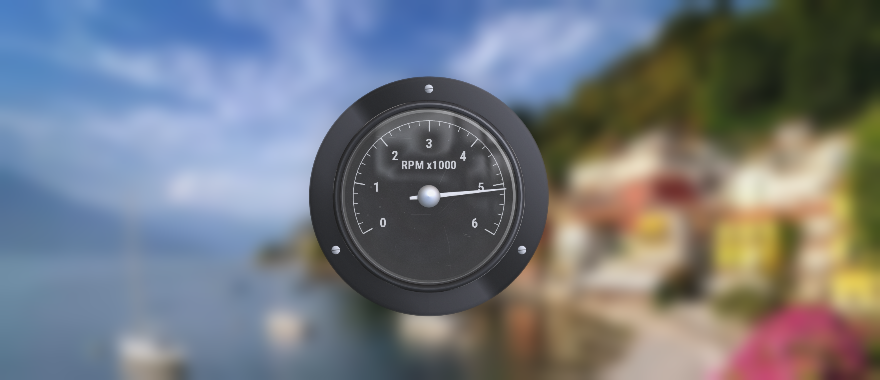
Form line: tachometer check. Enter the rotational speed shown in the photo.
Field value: 5100 rpm
